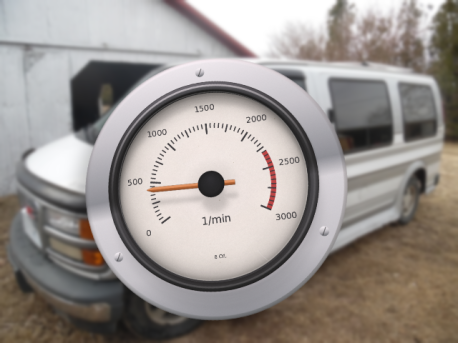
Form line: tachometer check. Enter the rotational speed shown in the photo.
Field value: 400 rpm
